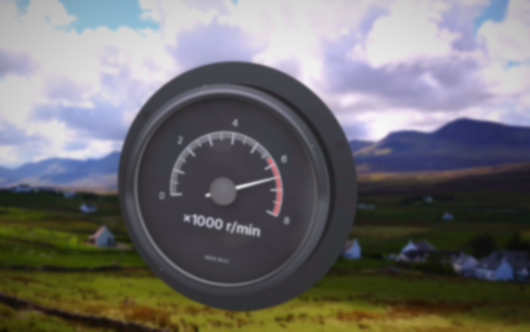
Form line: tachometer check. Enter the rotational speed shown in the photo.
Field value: 6500 rpm
